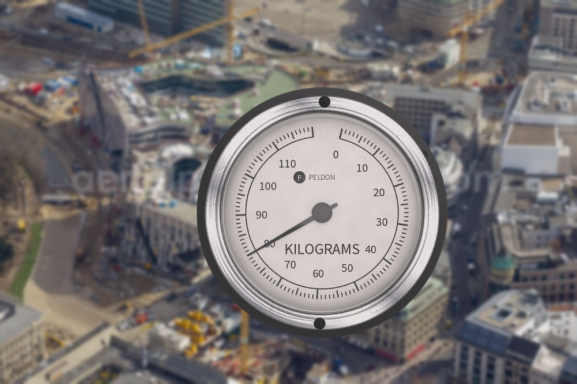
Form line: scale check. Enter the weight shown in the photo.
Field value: 80 kg
